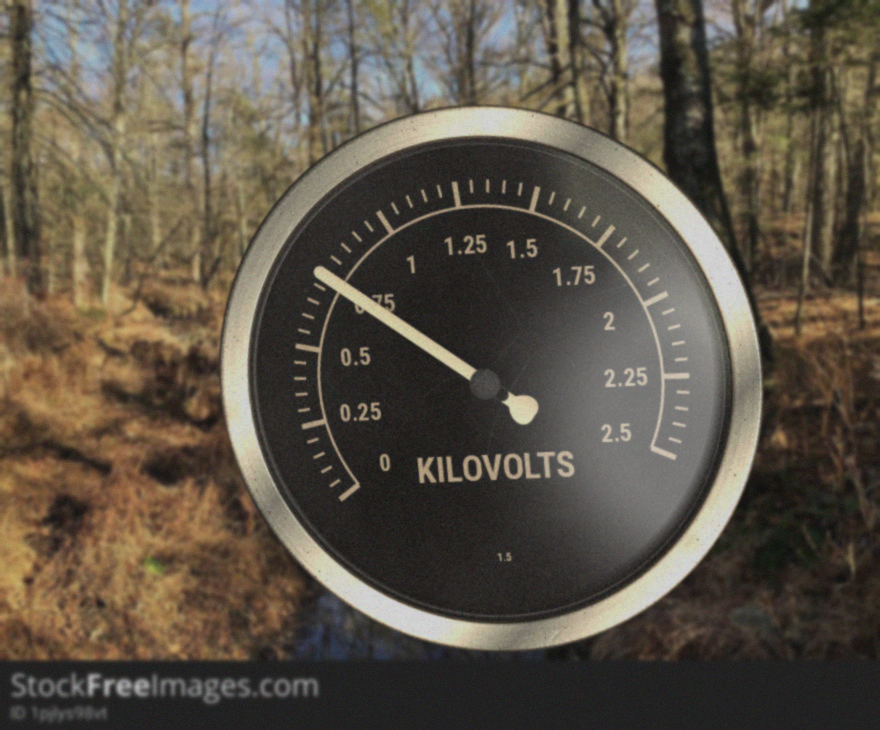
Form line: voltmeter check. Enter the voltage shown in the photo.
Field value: 0.75 kV
